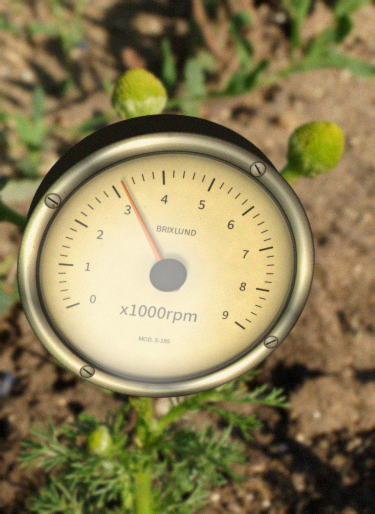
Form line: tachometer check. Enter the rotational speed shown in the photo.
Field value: 3200 rpm
